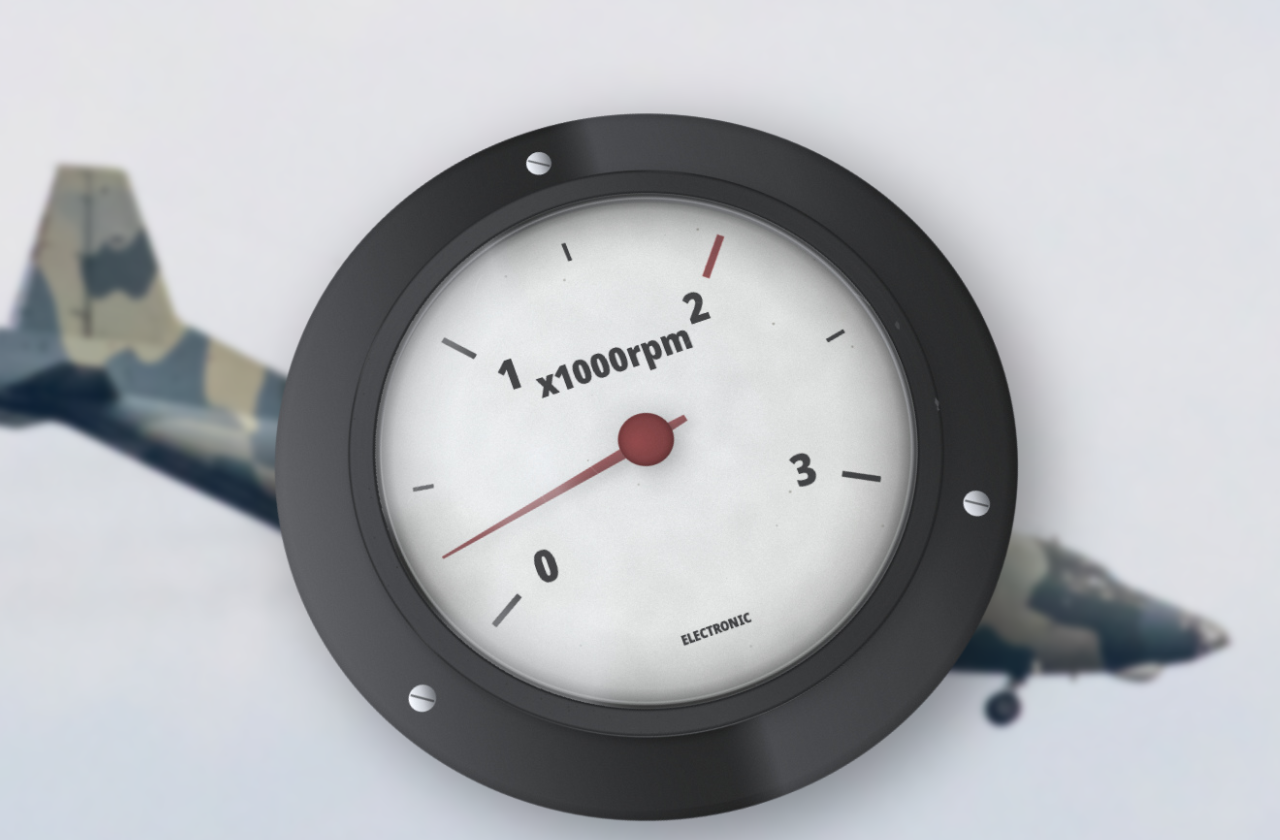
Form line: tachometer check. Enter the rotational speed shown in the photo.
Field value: 250 rpm
